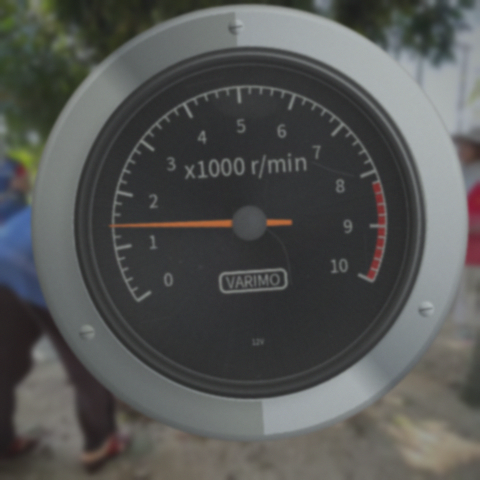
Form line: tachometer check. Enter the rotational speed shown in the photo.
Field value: 1400 rpm
